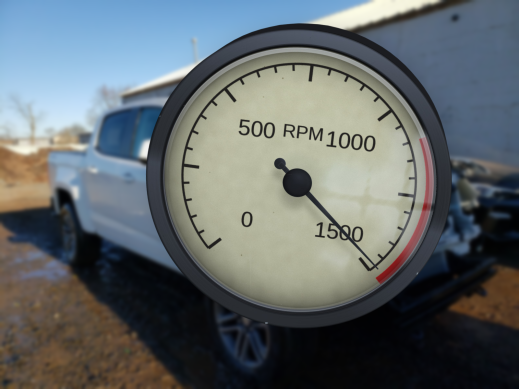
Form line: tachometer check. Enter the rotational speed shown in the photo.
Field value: 1475 rpm
